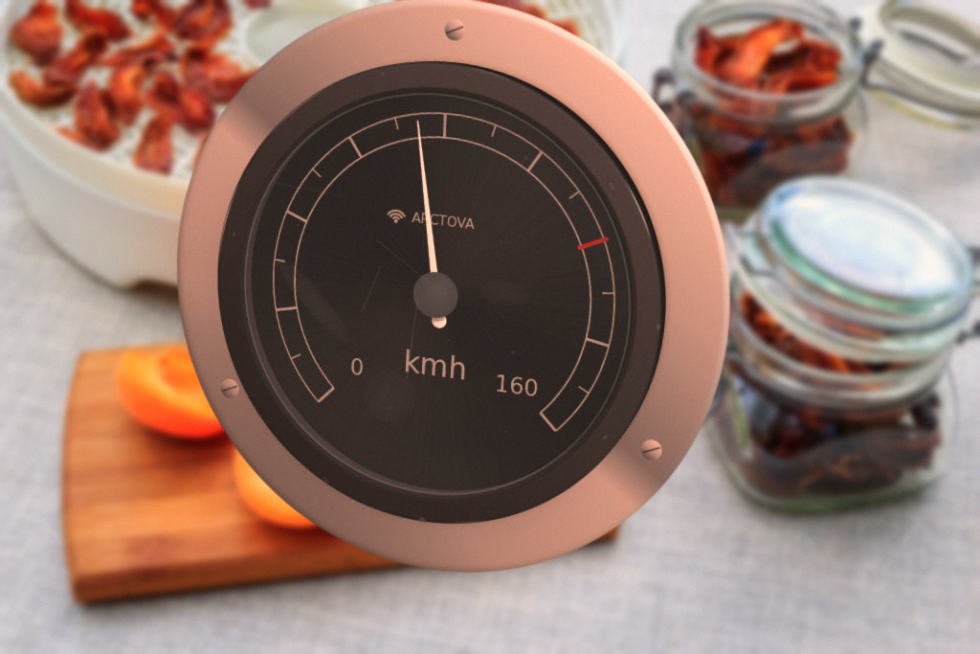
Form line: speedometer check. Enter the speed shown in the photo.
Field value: 75 km/h
